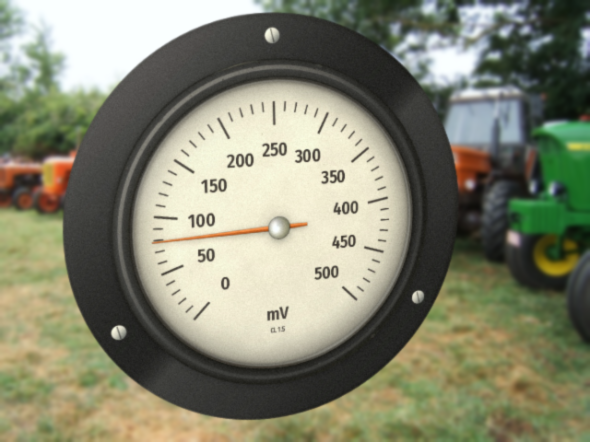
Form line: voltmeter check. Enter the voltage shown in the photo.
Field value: 80 mV
